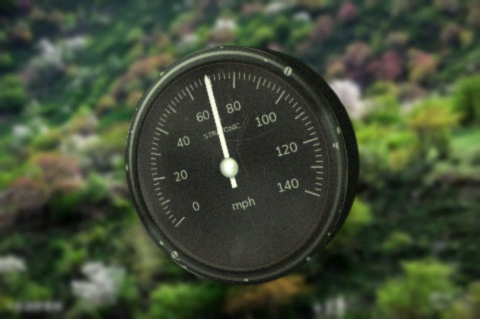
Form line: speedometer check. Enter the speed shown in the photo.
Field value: 70 mph
